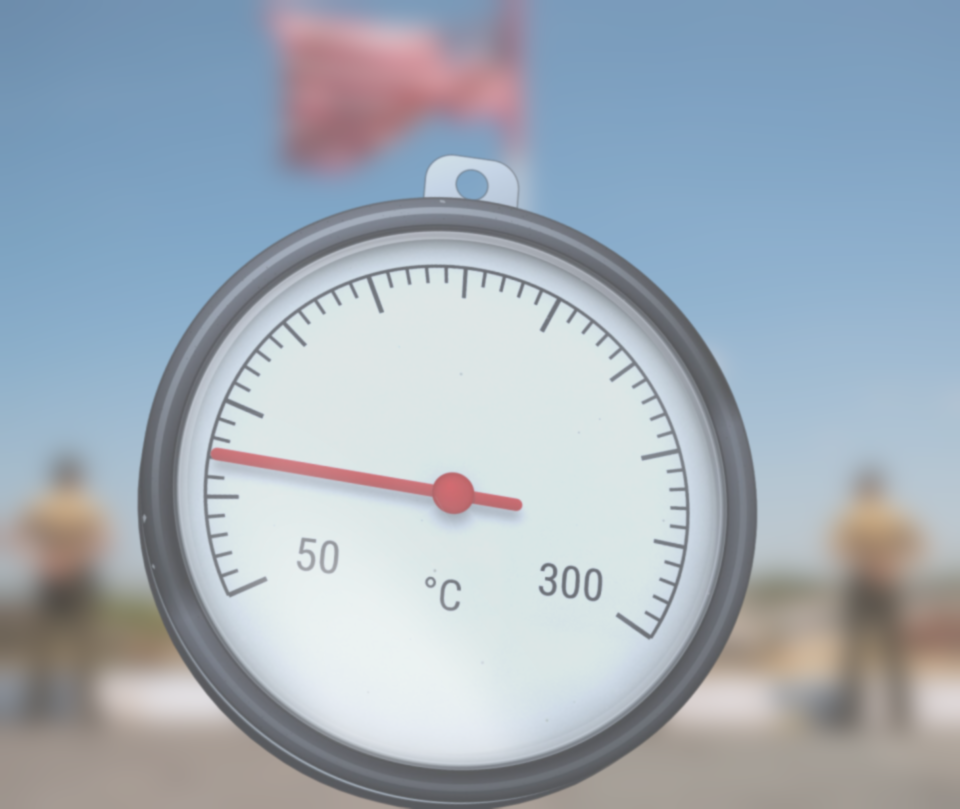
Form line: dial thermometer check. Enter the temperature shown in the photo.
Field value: 85 °C
